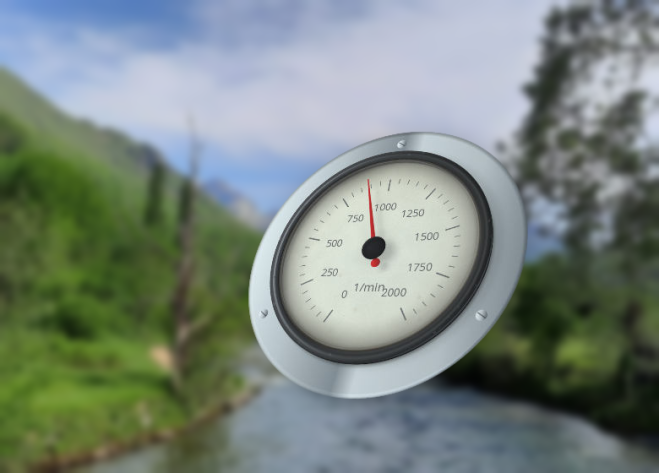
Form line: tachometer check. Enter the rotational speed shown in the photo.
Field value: 900 rpm
